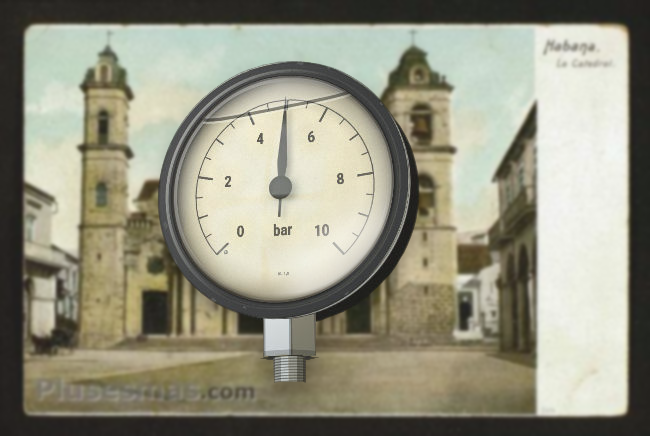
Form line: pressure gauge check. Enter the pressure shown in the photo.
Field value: 5 bar
